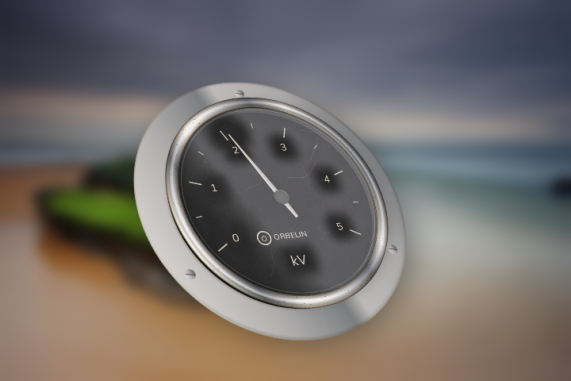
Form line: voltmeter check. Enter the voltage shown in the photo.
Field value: 2 kV
